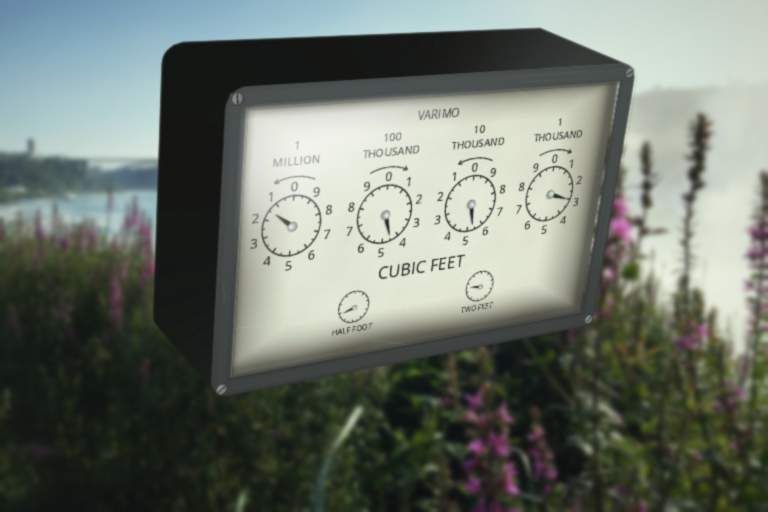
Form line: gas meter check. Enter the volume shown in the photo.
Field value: 145300 ft³
